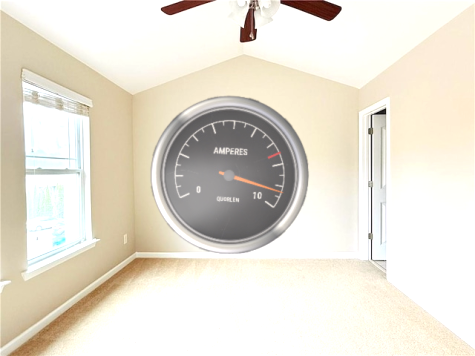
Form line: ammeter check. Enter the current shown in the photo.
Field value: 9.25 A
